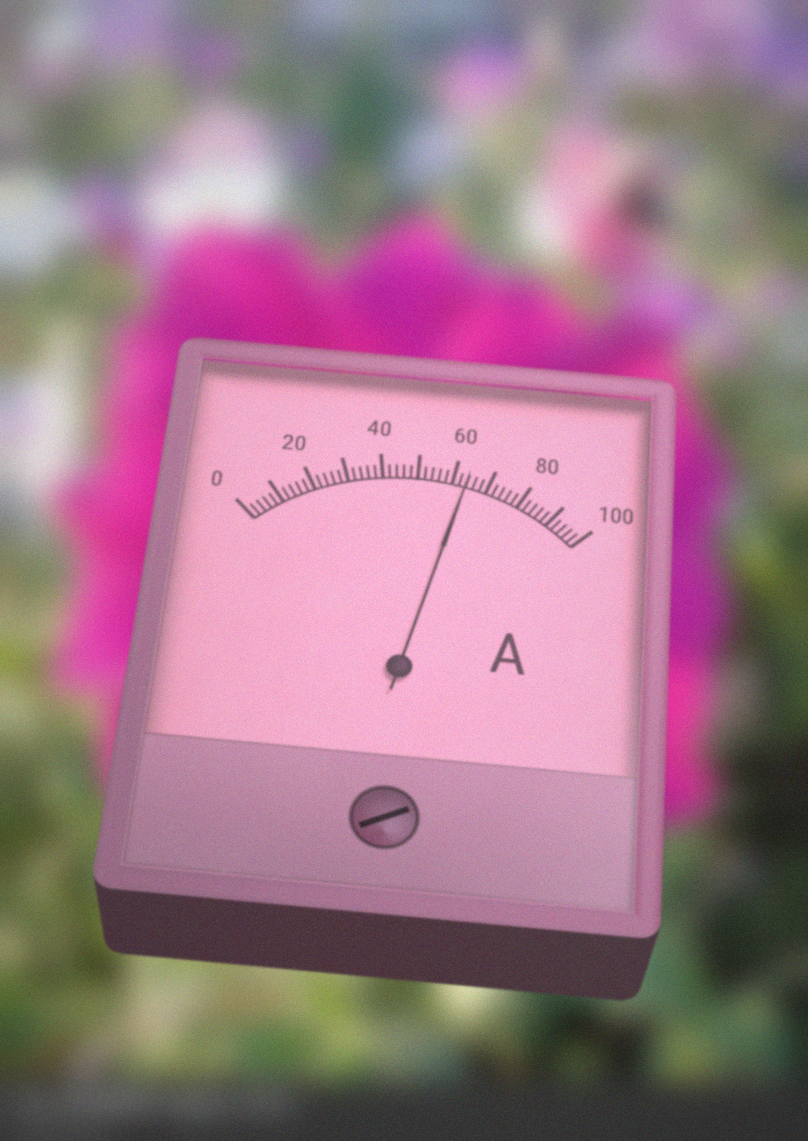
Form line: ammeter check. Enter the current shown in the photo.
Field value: 64 A
